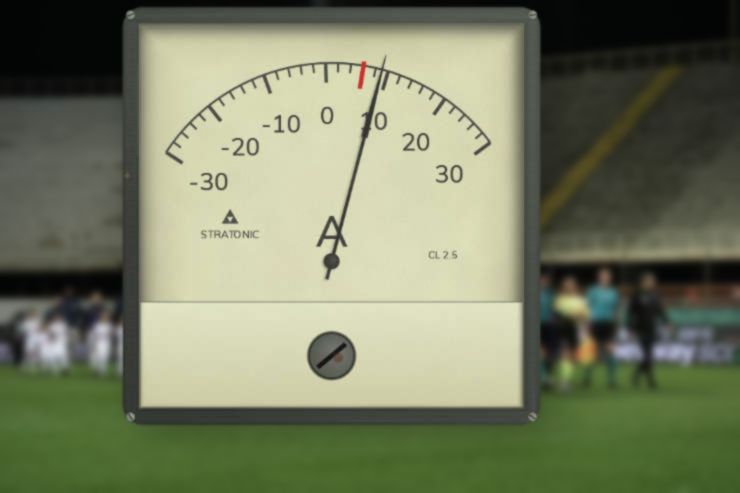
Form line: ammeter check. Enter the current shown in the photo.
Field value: 9 A
